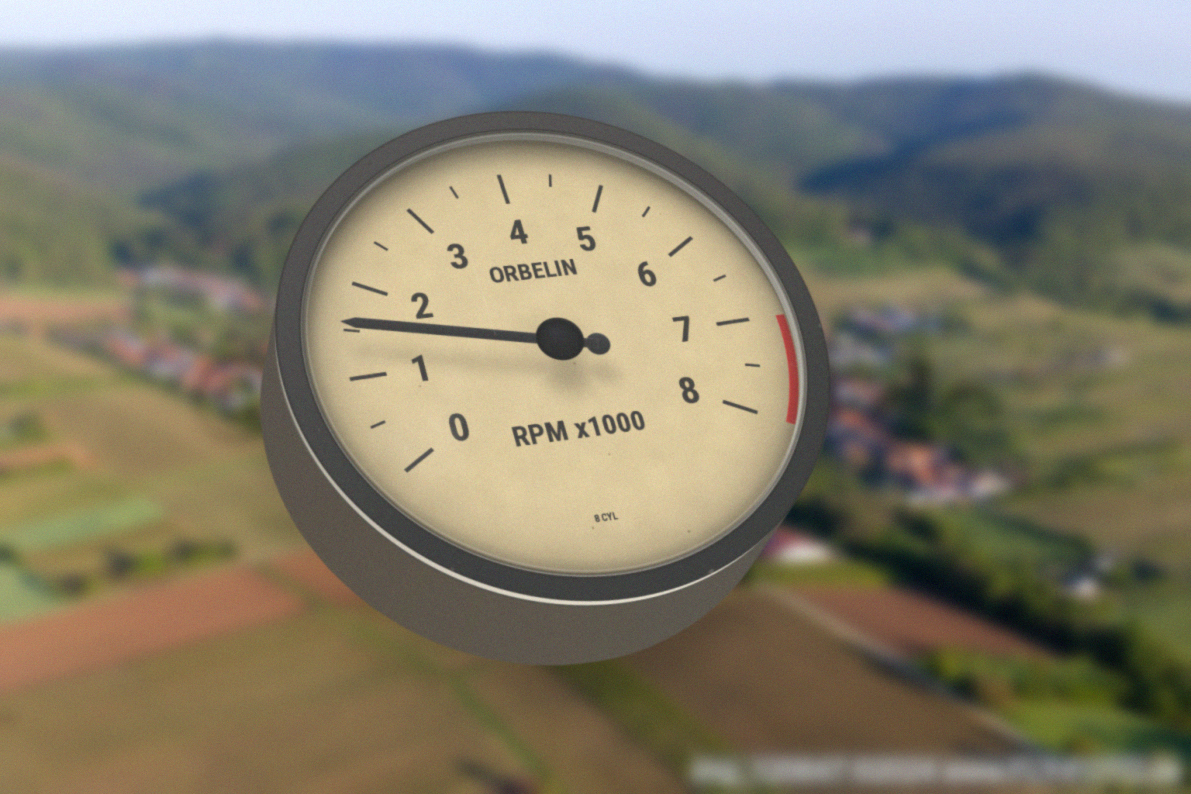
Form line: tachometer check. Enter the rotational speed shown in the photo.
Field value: 1500 rpm
